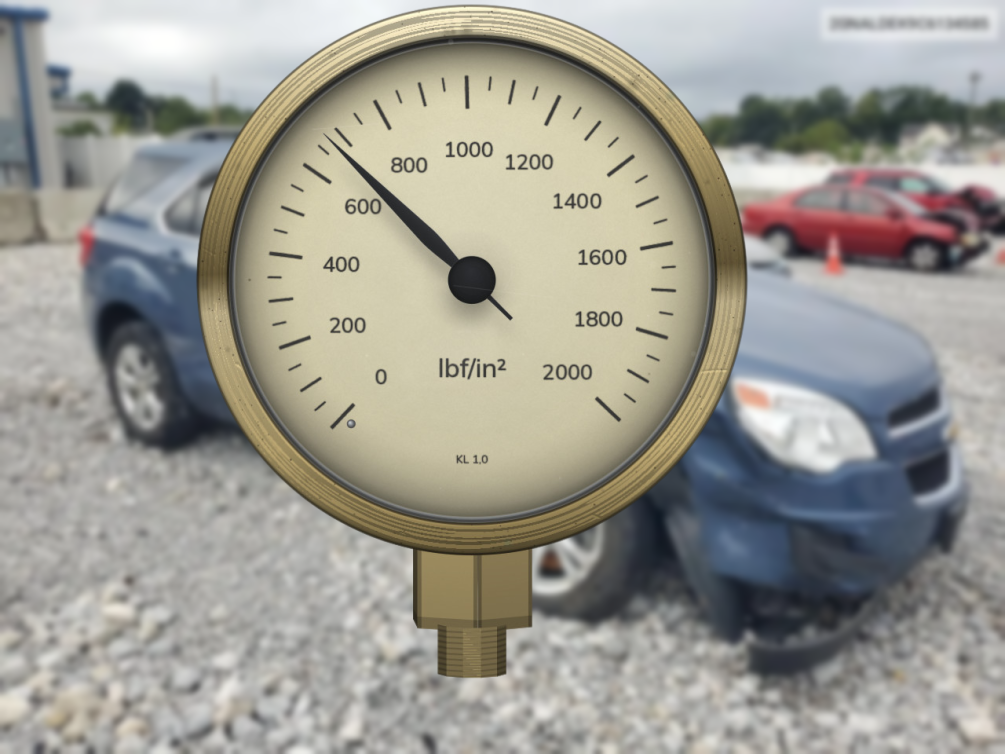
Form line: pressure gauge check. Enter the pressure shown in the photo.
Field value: 675 psi
